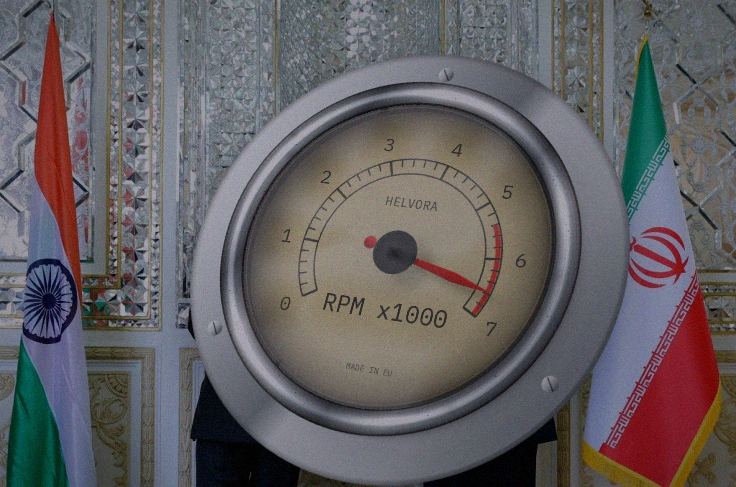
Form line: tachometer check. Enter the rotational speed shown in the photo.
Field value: 6600 rpm
